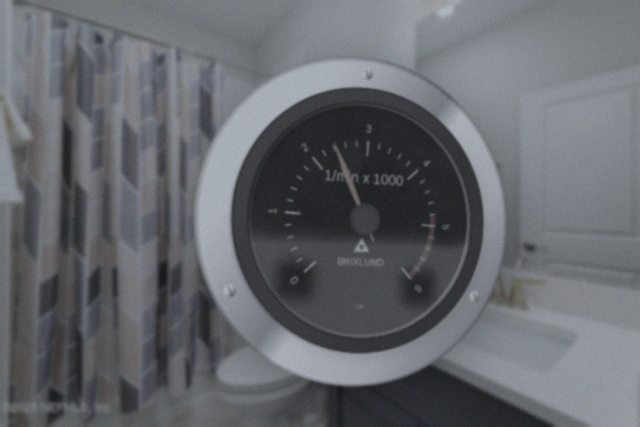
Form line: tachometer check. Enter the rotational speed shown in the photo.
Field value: 2400 rpm
